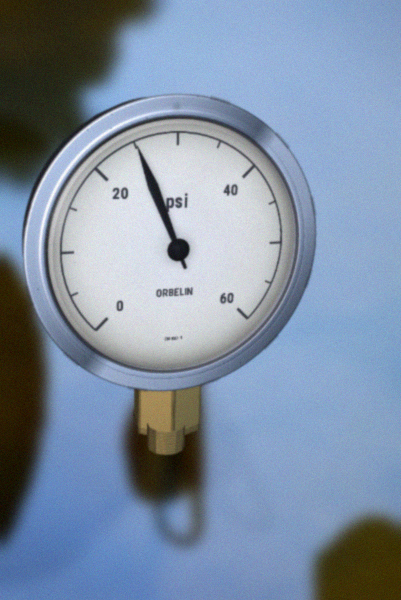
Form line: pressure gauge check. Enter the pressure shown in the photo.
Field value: 25 psi
